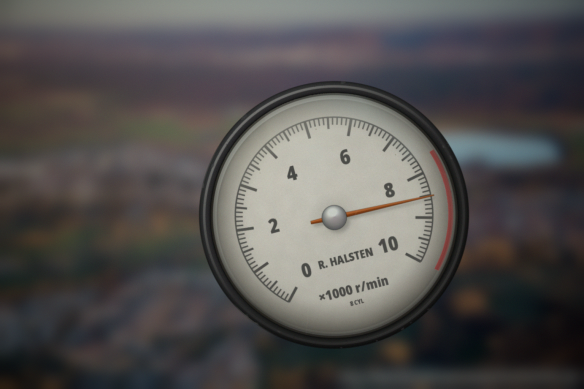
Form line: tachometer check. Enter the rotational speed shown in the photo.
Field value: 8500 rpm
